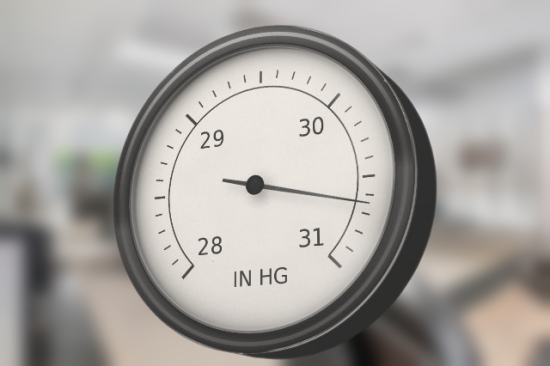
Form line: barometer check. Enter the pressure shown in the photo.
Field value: 30.65 inHg
